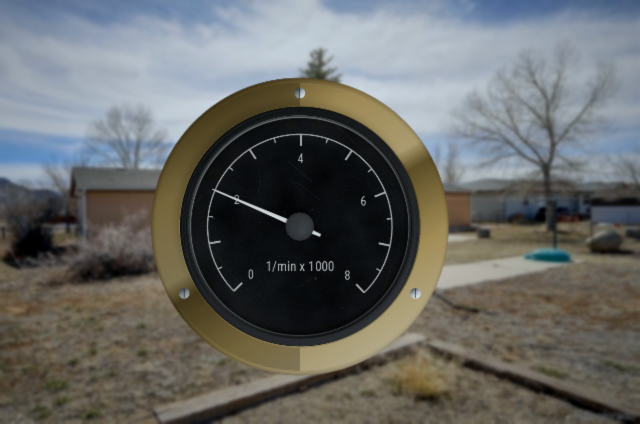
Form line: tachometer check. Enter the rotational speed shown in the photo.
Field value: 2000 rpm
